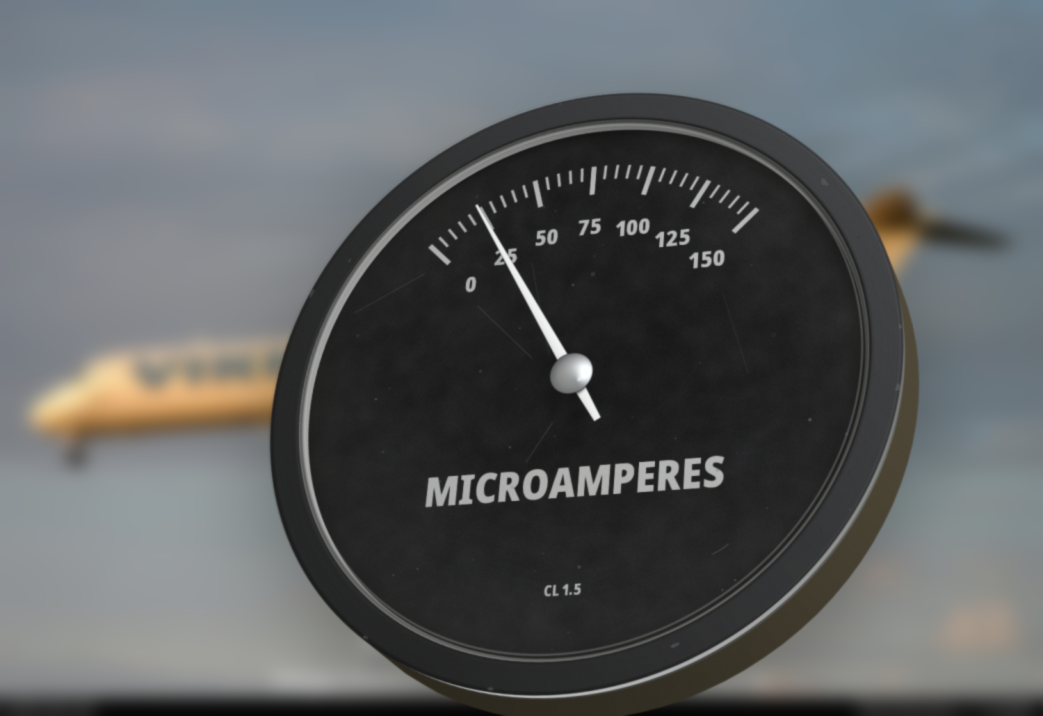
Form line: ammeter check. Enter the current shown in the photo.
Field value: 25 µA
